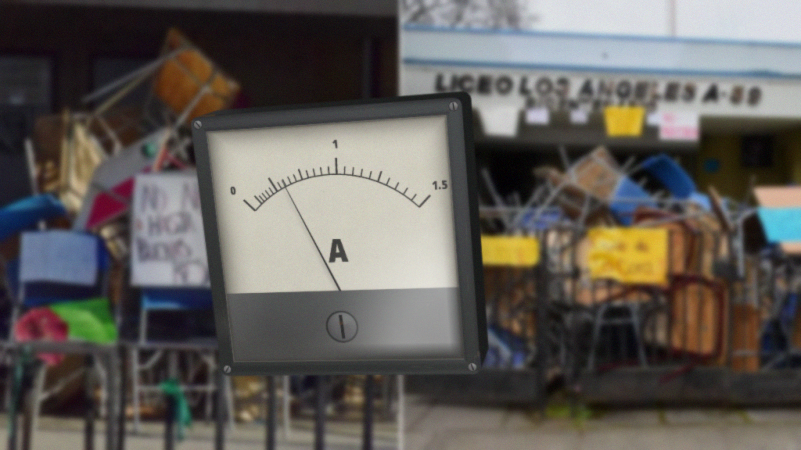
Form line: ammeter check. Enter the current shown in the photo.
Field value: 0.6 A
